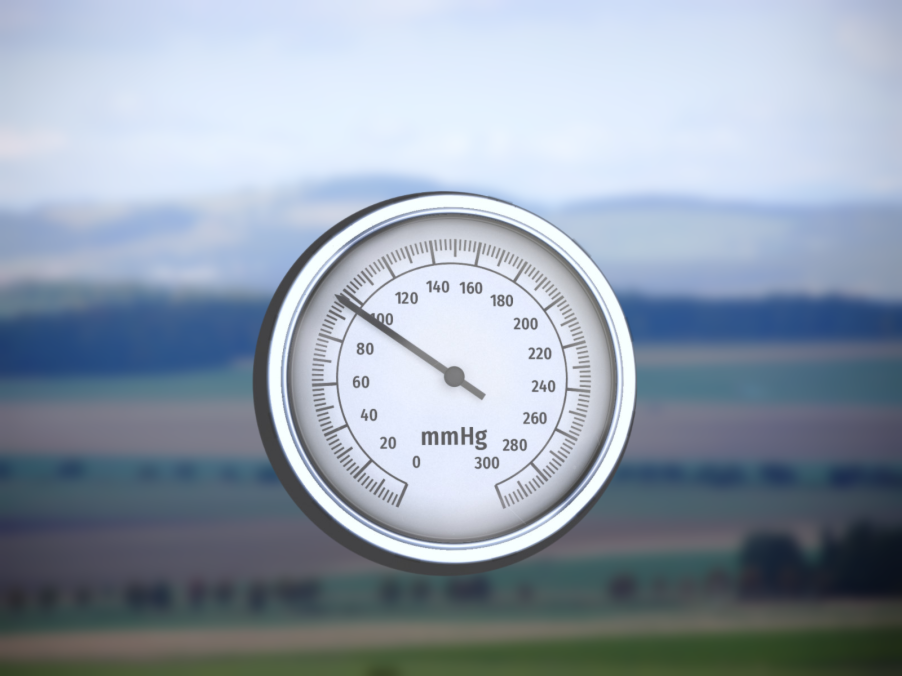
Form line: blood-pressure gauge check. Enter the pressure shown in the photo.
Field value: 96 mmHg
